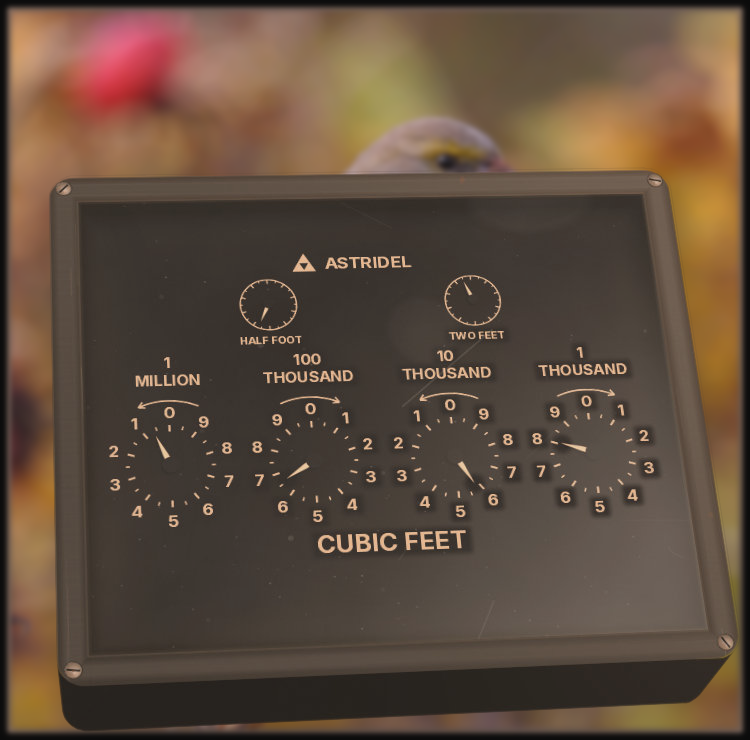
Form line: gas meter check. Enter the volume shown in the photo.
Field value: 65800 ft³
